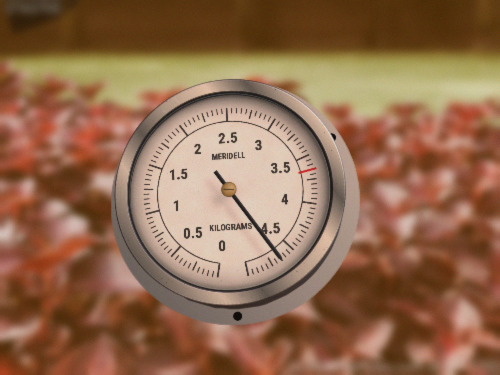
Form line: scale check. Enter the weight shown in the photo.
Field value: 4.65 kg
